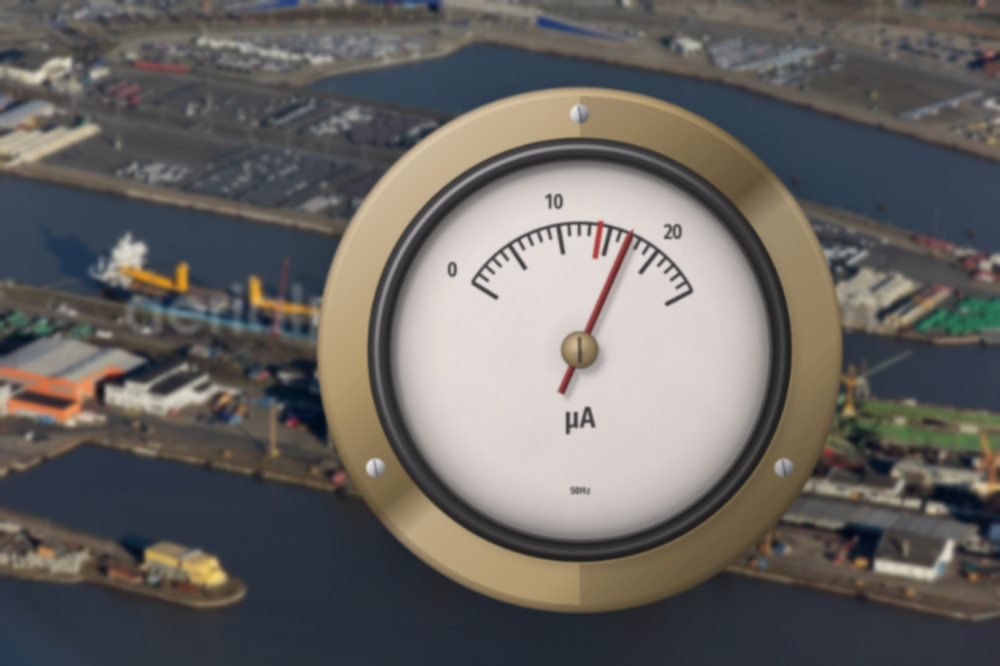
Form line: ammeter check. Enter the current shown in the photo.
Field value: 17 µA
